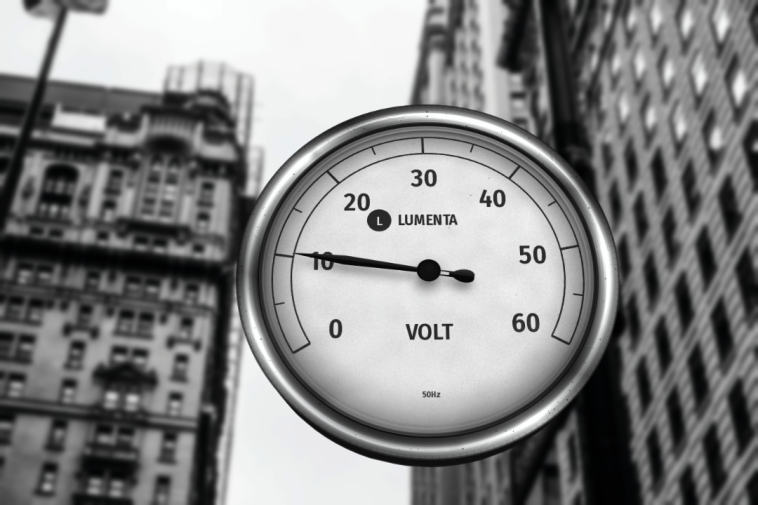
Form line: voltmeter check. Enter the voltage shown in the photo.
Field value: 10 V
